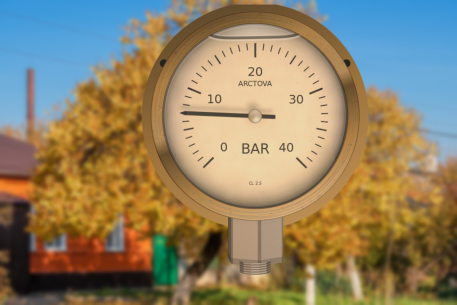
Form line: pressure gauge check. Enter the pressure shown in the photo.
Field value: 7 bar
